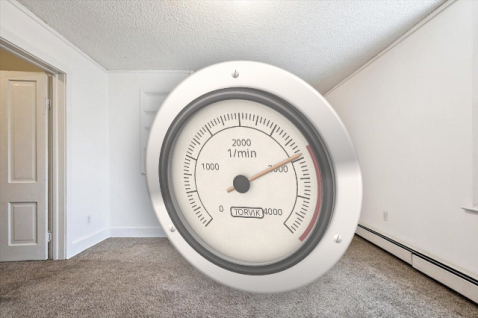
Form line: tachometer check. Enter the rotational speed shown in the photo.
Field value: 2950 rpm
